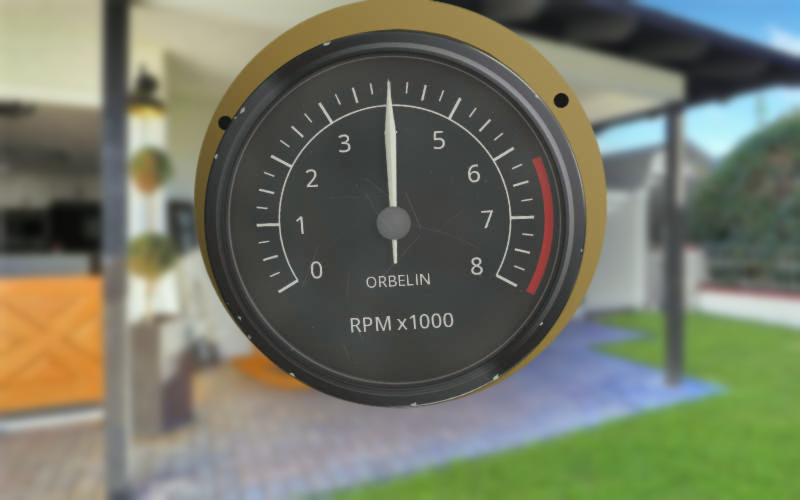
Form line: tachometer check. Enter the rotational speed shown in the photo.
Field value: 4000 rpm
